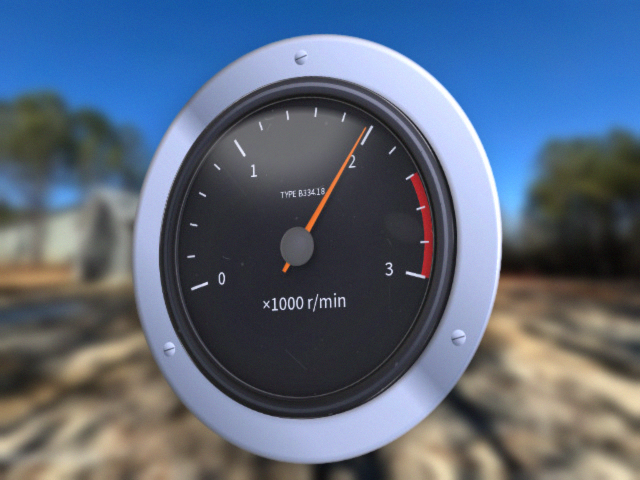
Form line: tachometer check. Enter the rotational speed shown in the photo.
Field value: 2000 rpm
